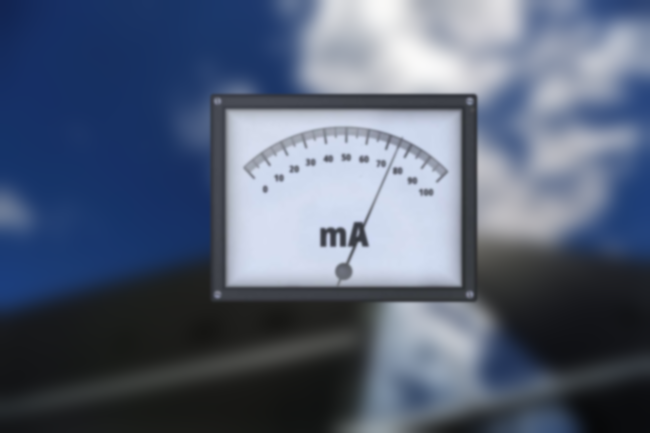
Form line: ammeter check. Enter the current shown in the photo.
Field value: 75 mA
